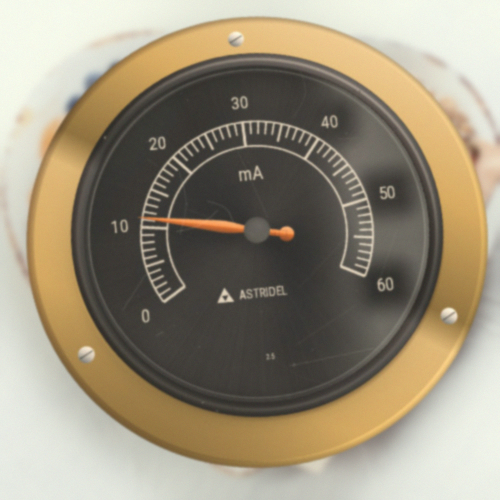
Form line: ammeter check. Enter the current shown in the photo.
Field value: 11 mA
